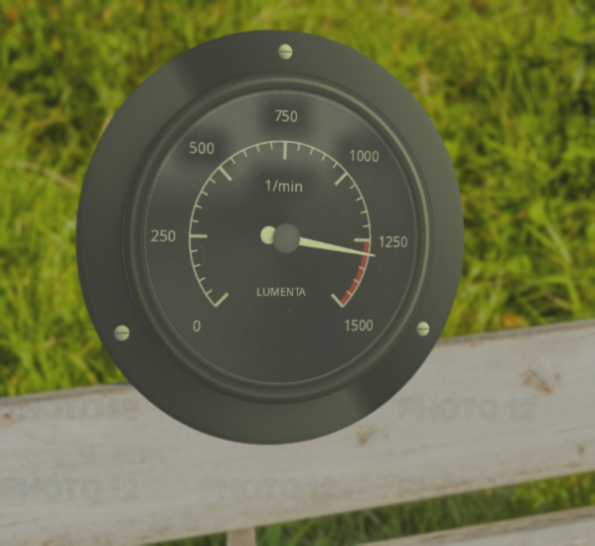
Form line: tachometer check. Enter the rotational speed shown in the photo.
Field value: 1300 rpm
